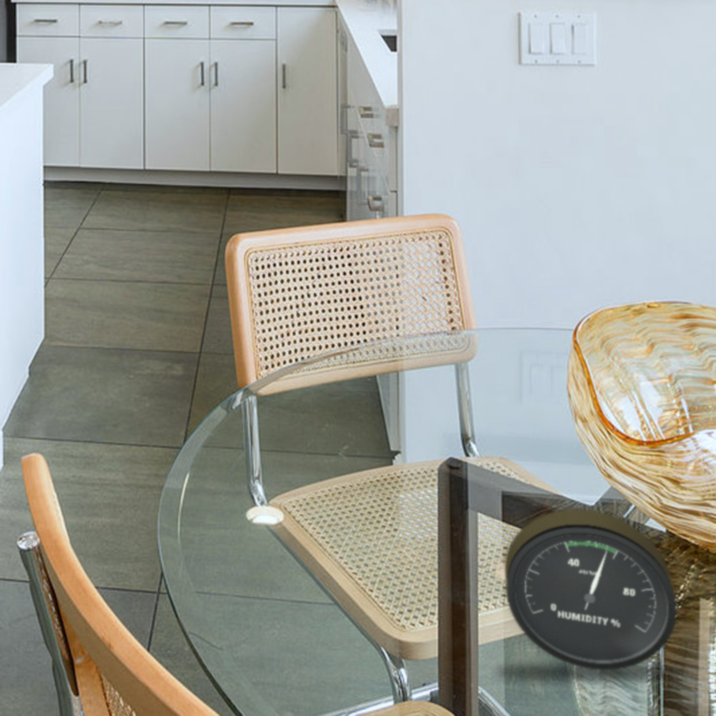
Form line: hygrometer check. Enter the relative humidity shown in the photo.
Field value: 56 %
